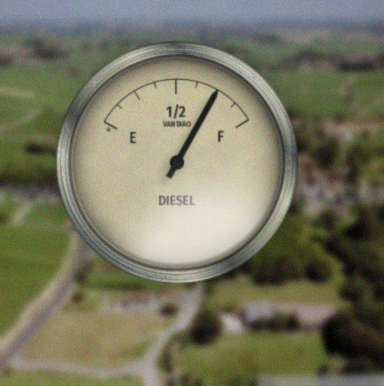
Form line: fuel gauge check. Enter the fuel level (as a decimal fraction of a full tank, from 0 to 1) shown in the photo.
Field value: 0.75
